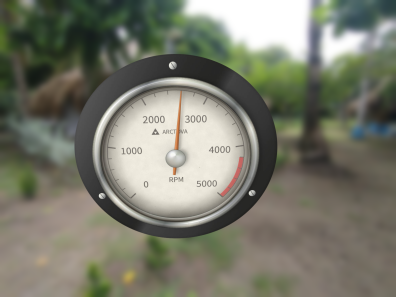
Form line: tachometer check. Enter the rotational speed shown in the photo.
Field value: 2600 rpm
